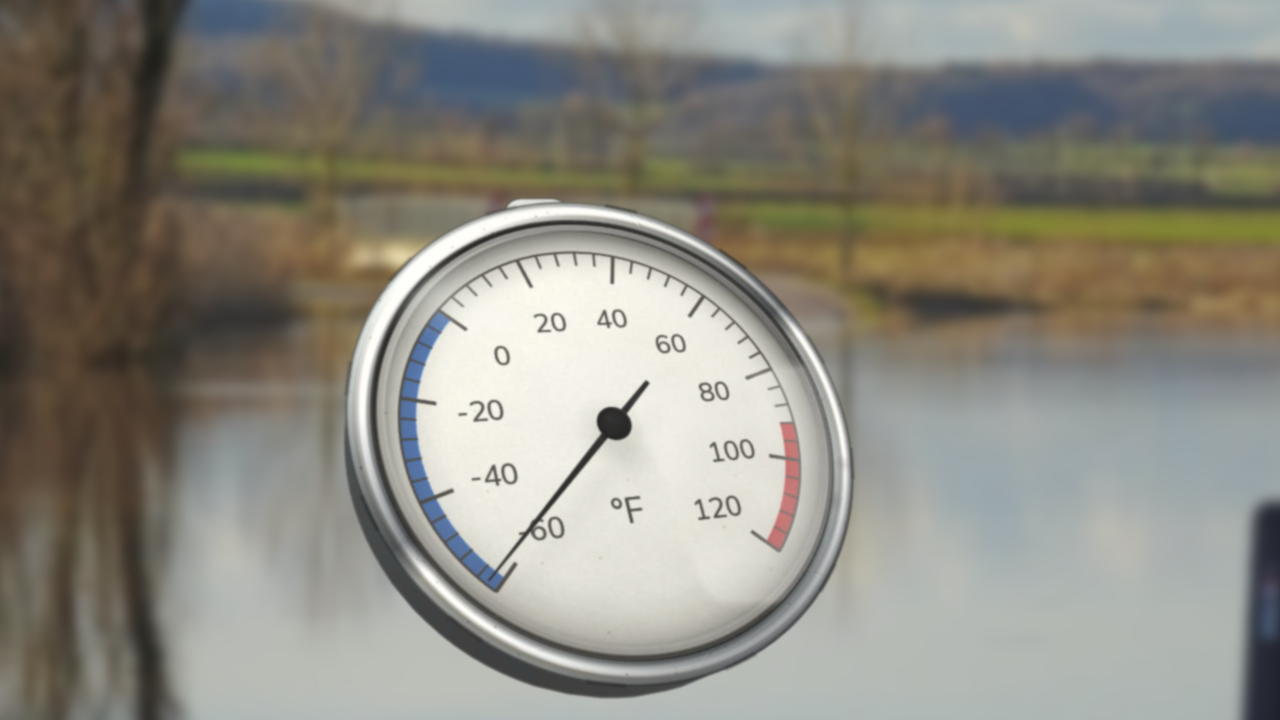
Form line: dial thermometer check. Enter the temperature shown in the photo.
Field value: -58 °F
